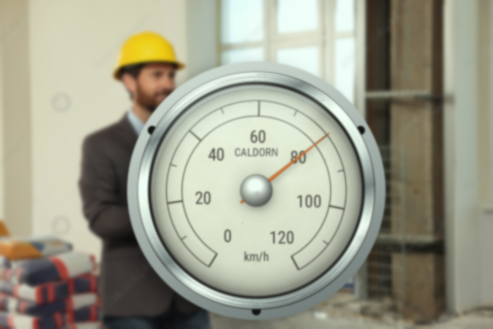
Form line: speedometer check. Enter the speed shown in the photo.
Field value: 80 km/h
